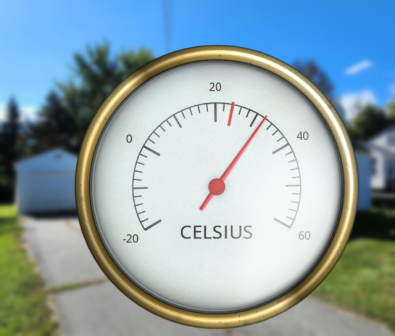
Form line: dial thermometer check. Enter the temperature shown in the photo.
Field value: 32 °C
